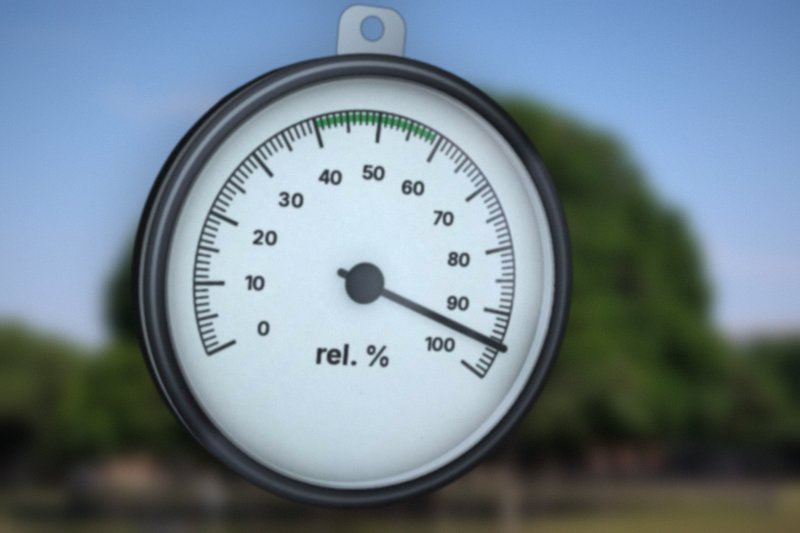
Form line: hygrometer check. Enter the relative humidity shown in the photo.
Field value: 95 %
